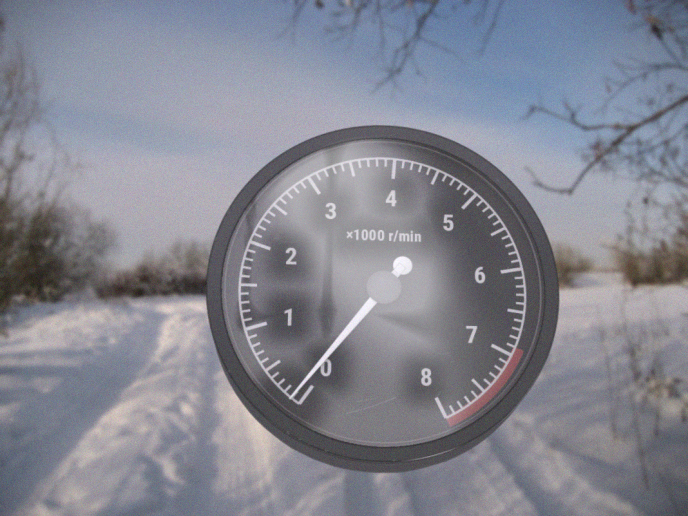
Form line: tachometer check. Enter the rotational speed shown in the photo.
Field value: 100 rpm
